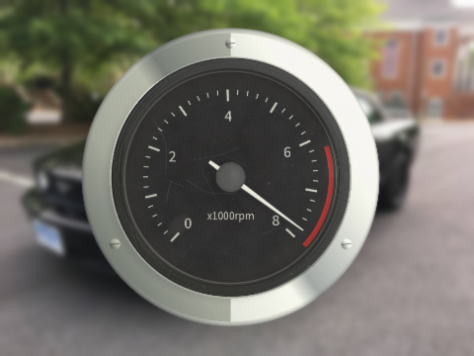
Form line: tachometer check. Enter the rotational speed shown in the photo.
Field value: 7800 rpm
